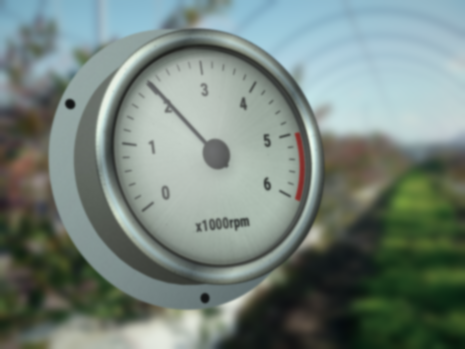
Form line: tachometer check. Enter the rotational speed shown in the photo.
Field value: 2000 rpm
